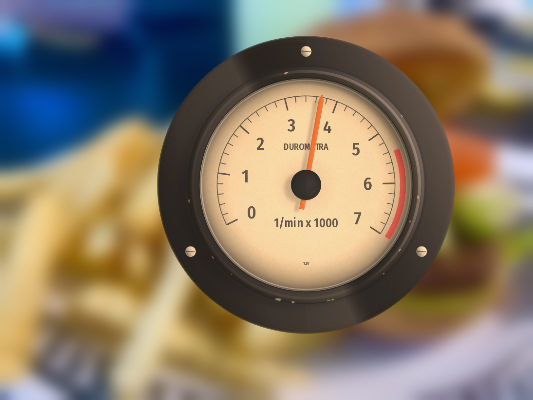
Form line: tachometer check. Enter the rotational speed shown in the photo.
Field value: 3700 rpm
